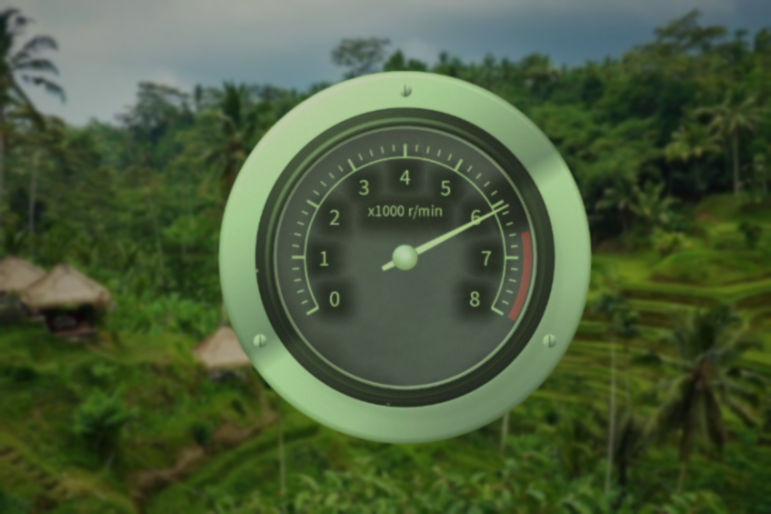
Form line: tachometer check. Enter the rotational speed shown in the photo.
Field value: 6100 rpm
